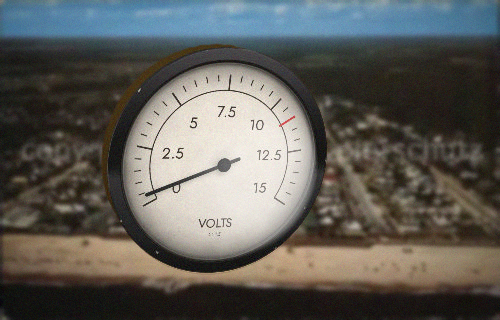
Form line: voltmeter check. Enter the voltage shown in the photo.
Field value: 0.5 V
